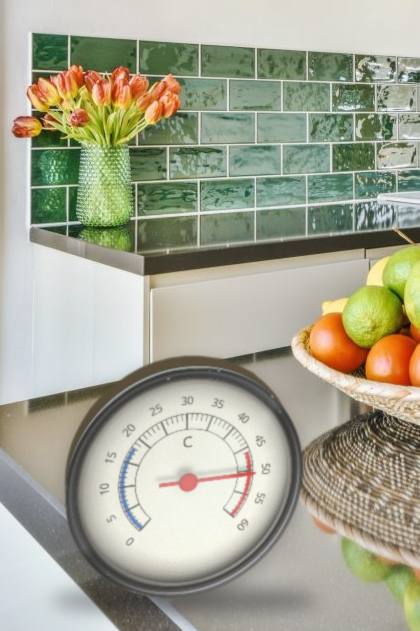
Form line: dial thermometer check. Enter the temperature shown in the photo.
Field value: 50 °C
